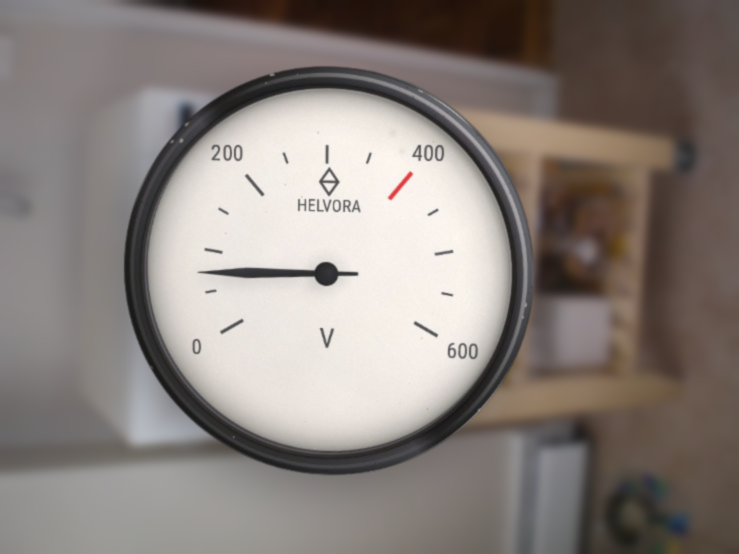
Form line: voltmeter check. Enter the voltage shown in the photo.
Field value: 75 V
